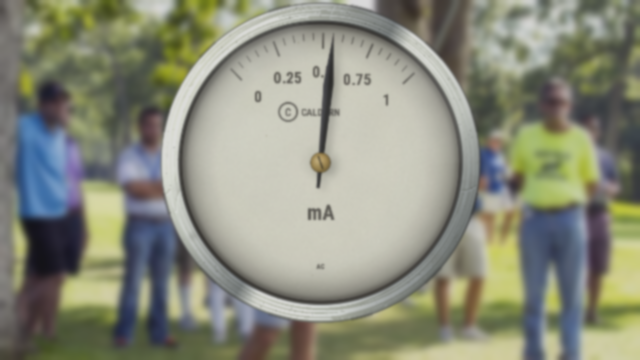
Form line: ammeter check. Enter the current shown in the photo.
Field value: 0.55 mA
